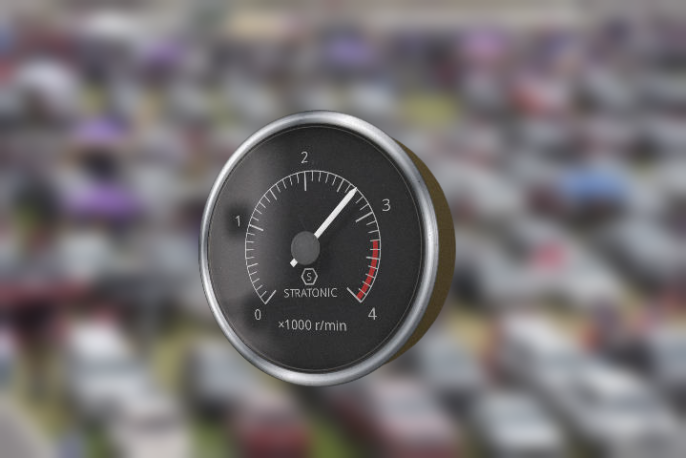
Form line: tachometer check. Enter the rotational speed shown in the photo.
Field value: 2700 rpm
